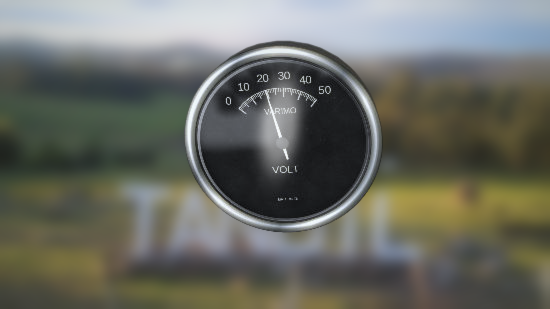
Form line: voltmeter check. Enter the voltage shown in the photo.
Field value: 20 V
